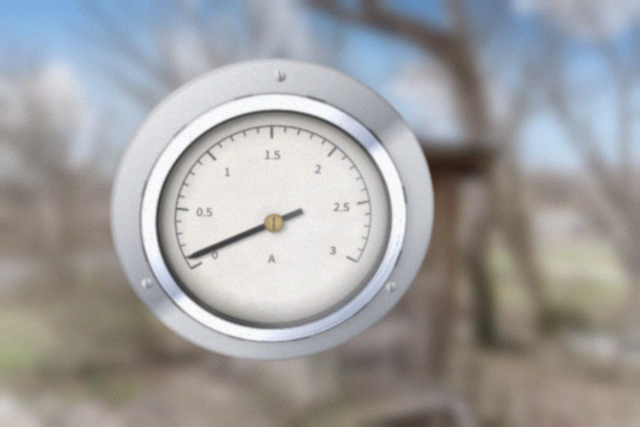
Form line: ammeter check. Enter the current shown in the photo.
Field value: 0.1 A
